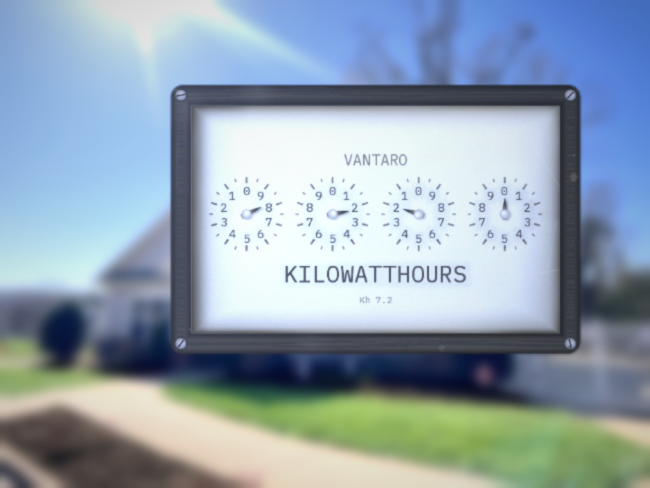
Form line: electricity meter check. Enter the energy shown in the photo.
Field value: 8220 kWh
